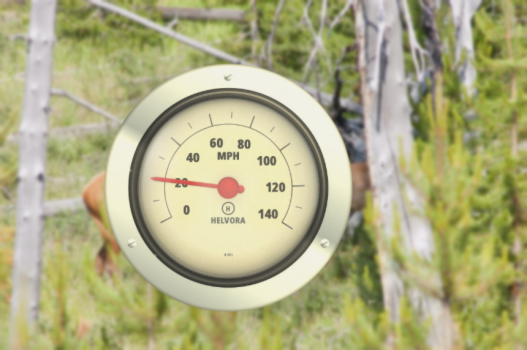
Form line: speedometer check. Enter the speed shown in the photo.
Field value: 20 mph
